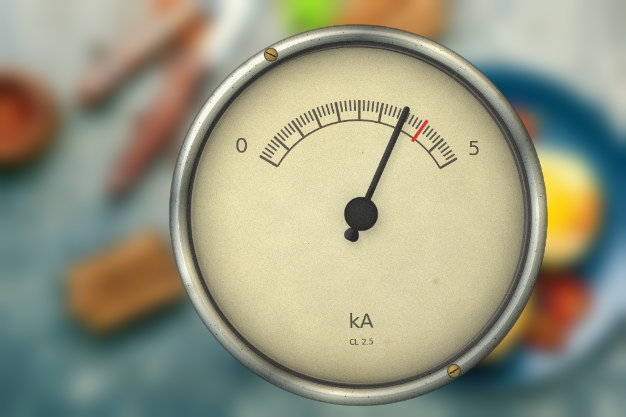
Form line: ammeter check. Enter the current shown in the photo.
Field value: 3.5 kA
